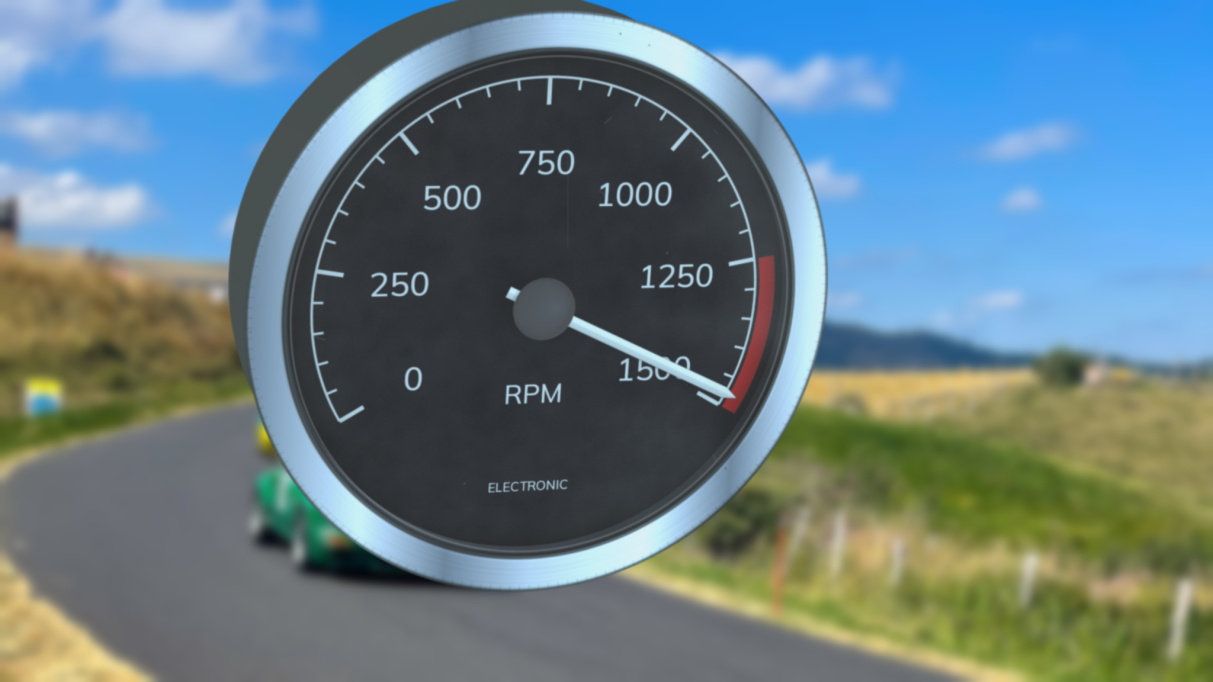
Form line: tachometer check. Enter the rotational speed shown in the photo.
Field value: 1475 rpm
